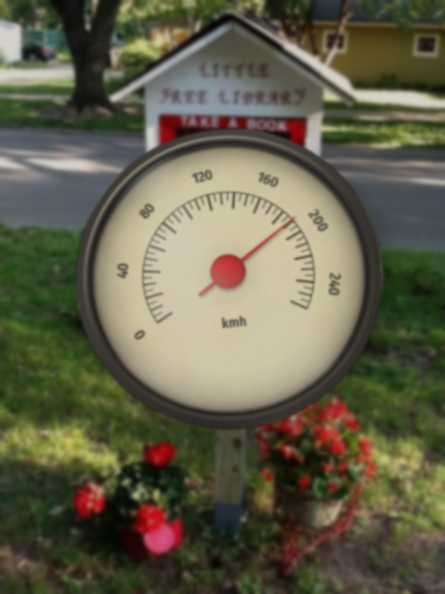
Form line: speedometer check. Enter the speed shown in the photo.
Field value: 190 km/h
